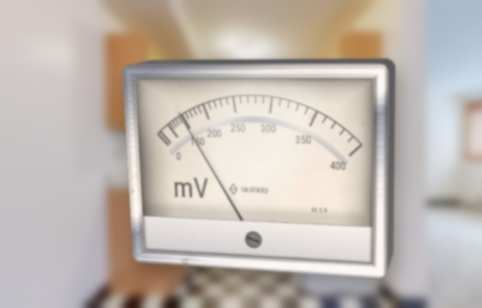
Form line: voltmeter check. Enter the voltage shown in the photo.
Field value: 150 mV
